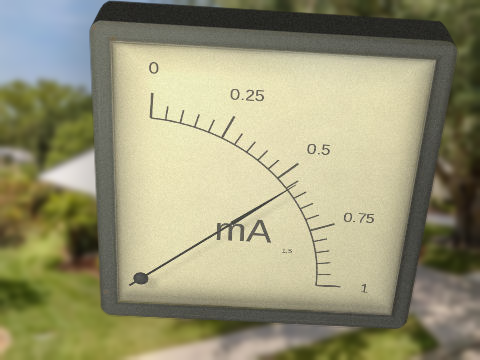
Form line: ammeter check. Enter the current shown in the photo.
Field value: 0.55 mA
